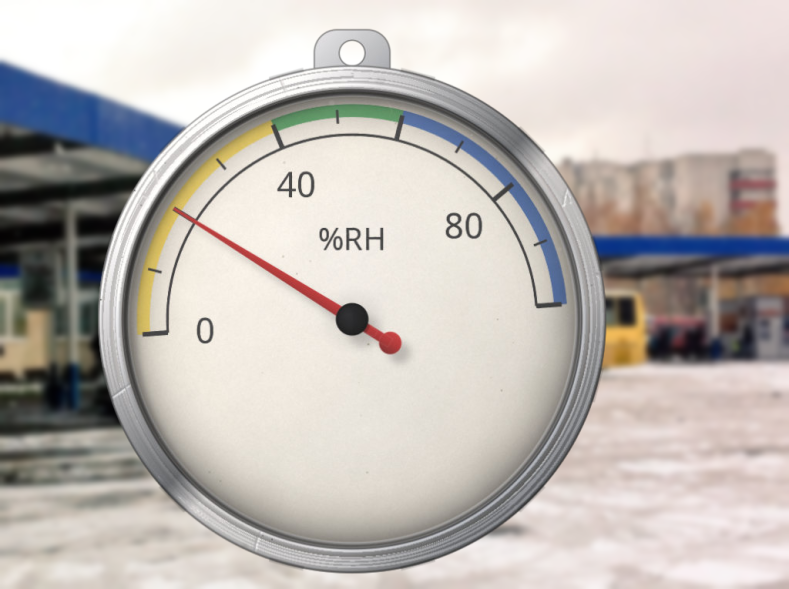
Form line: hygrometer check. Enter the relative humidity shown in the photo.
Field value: 20 %
